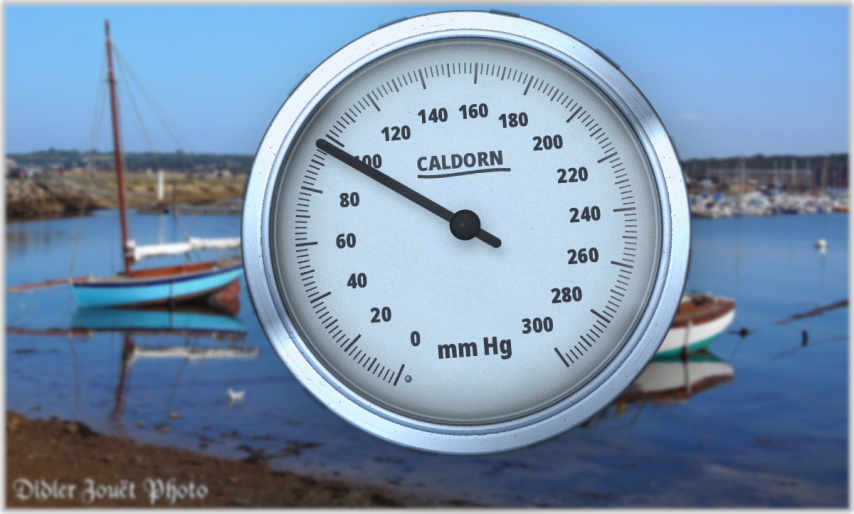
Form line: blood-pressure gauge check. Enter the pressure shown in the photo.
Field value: 96 mmHg
